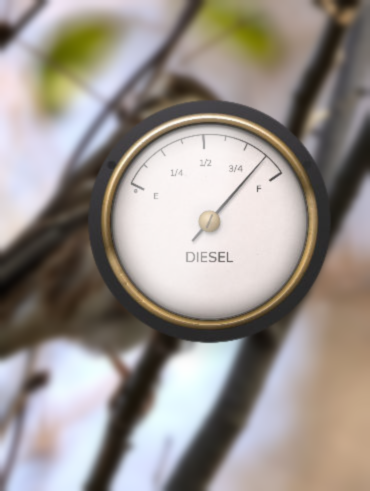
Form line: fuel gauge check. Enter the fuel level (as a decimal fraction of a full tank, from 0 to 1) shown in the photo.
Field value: 0.875
